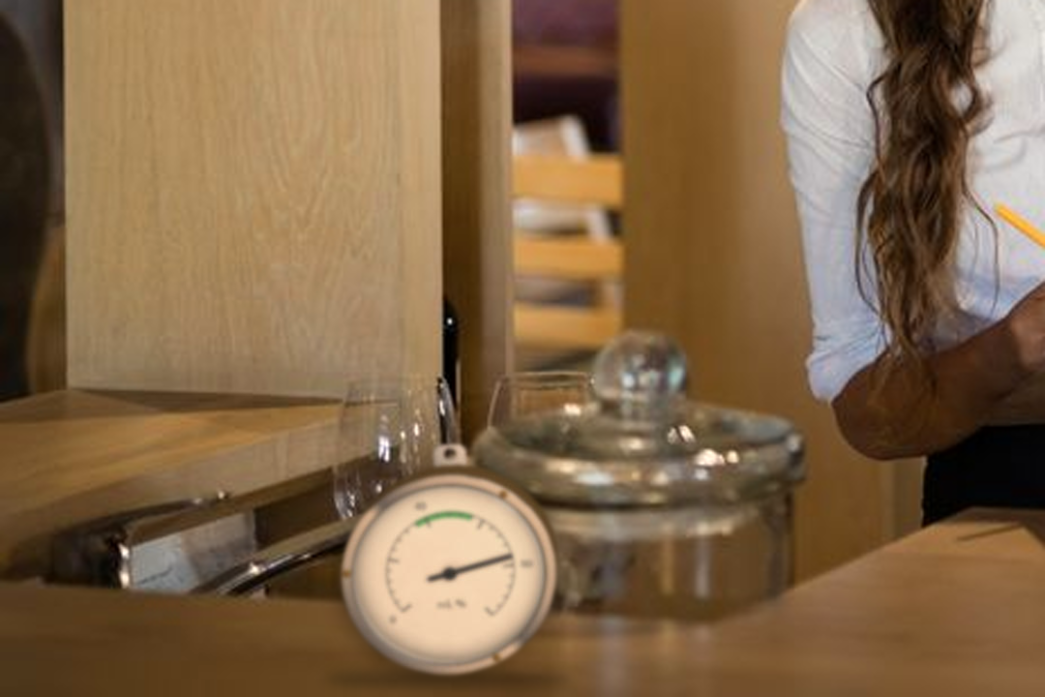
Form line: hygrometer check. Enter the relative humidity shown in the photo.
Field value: 76 %
